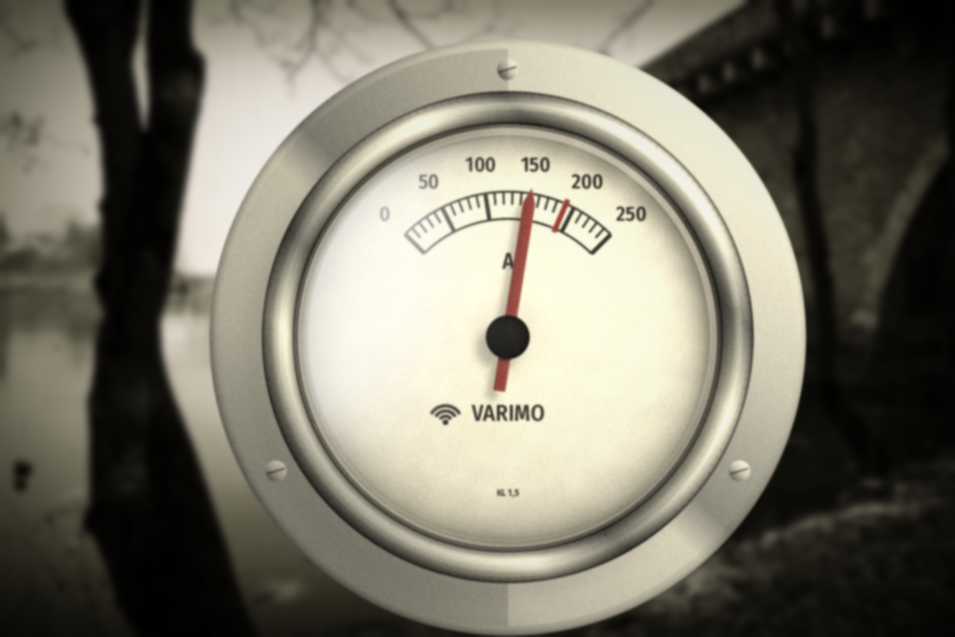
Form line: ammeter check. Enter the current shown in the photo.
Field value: 150 A
